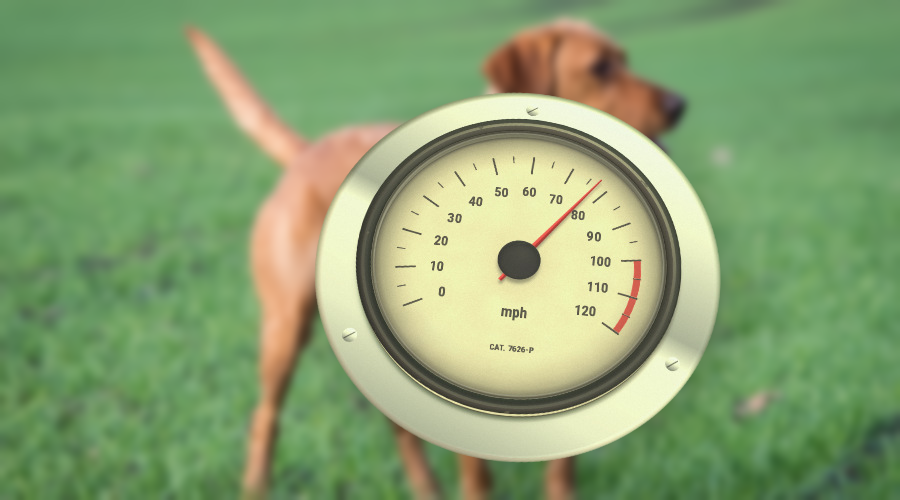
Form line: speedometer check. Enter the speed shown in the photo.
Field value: 77.5 mph
